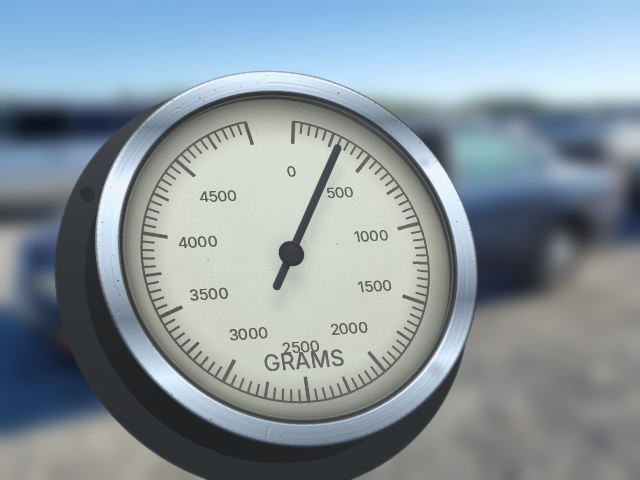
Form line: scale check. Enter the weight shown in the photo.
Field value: 300 g
